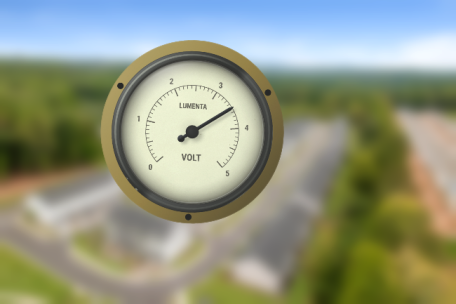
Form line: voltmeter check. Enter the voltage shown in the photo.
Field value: 3.5 V
